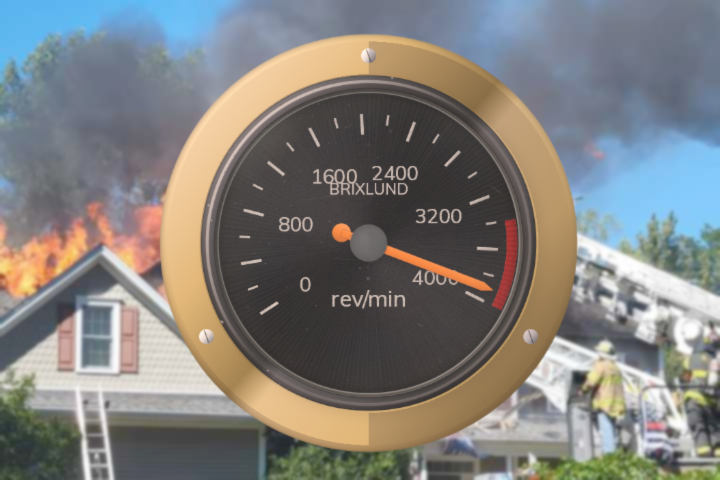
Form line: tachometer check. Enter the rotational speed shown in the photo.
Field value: 3900 rpm
